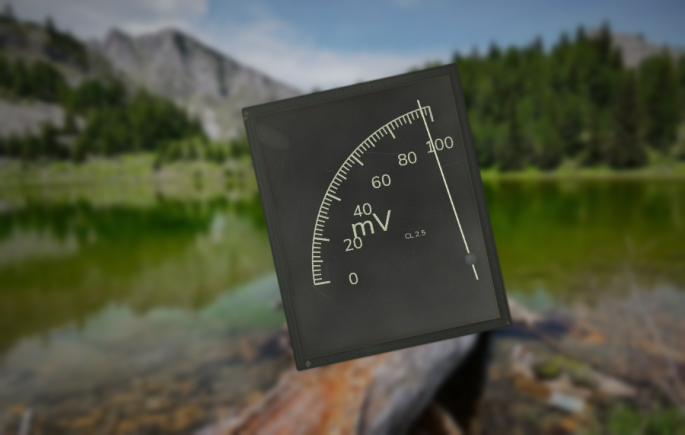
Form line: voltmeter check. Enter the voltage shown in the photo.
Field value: 96 mV
